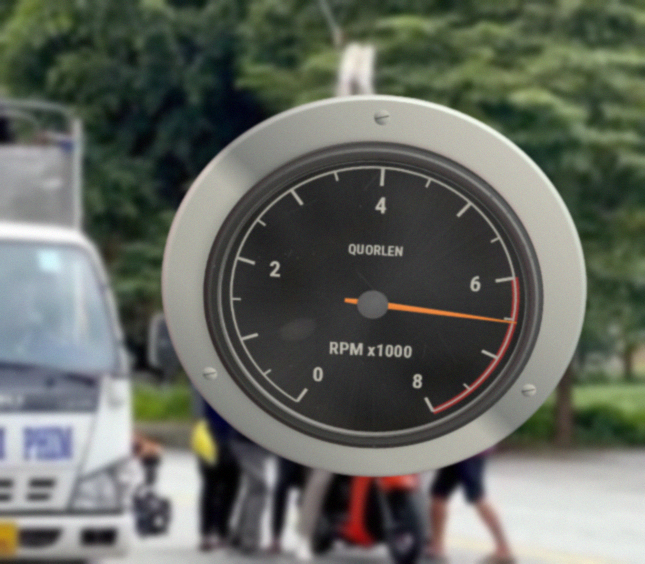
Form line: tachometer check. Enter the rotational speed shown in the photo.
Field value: 6500 rpm
